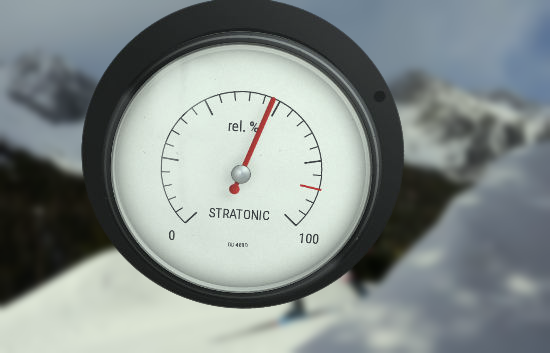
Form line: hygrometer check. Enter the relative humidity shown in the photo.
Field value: 58 %
